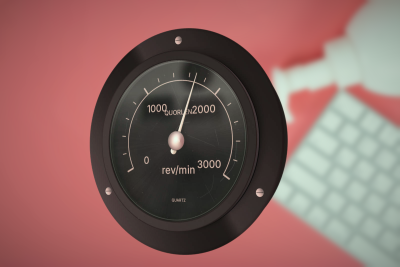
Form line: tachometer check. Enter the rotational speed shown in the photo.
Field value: 1700 rpm
